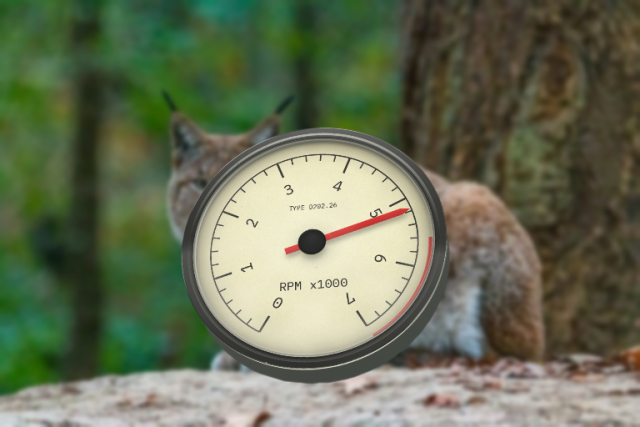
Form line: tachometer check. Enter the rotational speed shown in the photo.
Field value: 5200 rpm
